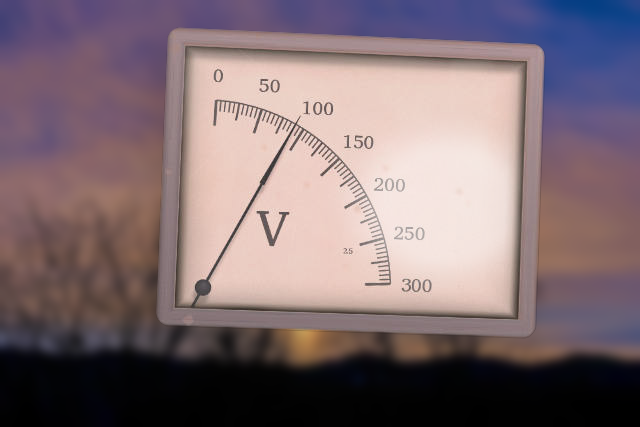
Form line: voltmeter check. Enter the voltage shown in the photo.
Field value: 90 V
